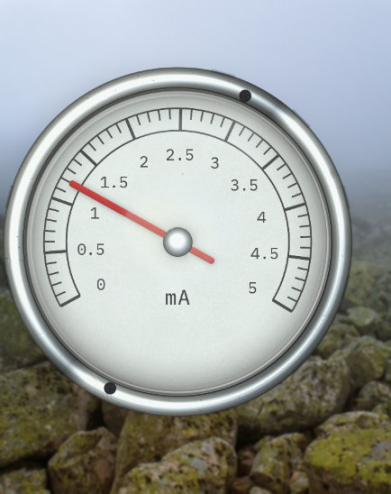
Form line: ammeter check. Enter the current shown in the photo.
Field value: 1.2 mA
